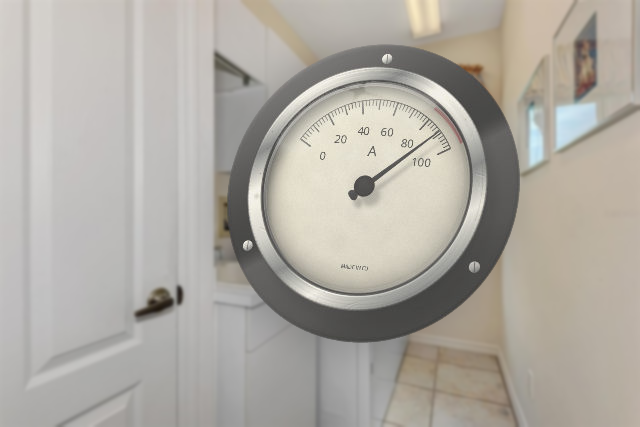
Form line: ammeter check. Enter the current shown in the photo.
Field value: 90 A
